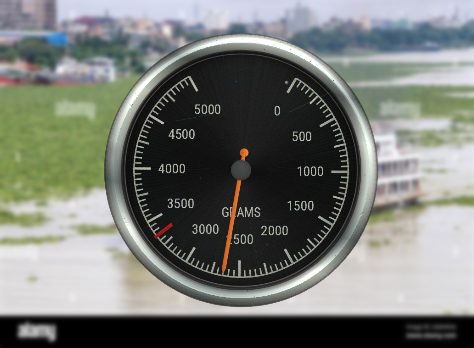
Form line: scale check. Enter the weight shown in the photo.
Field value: 2650 g
